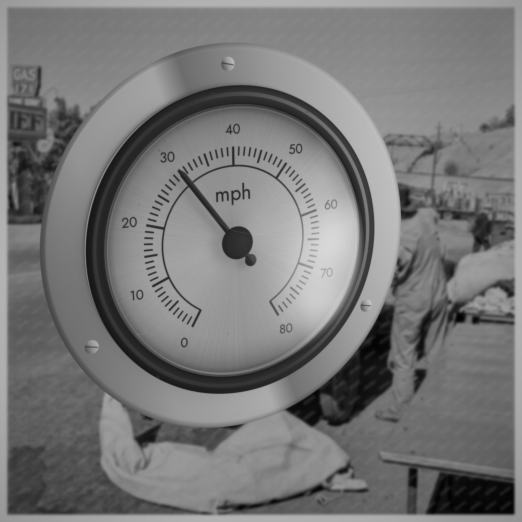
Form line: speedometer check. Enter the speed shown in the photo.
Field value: 30 mph
